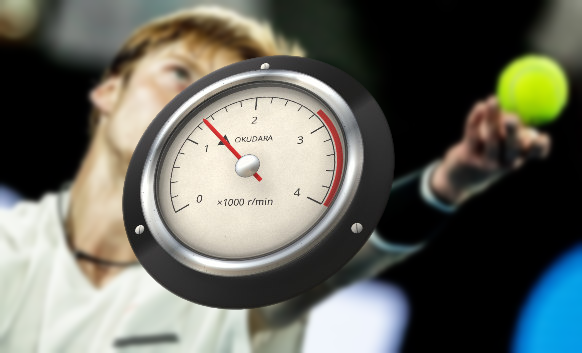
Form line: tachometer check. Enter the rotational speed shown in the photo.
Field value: 1300 rpm
